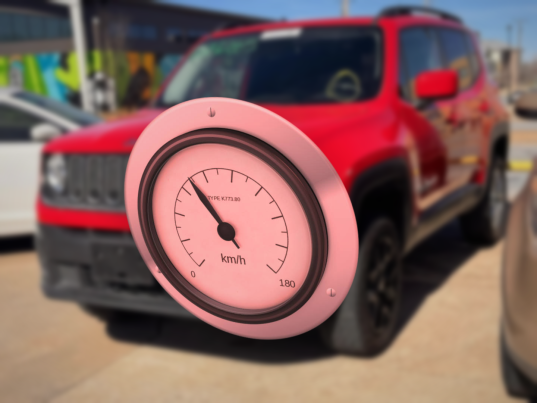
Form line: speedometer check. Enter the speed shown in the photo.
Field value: 70 km/h
